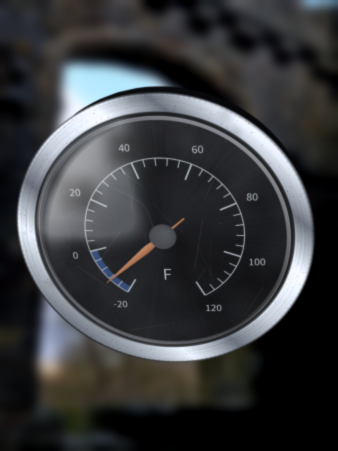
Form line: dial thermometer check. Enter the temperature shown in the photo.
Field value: -12 °F
